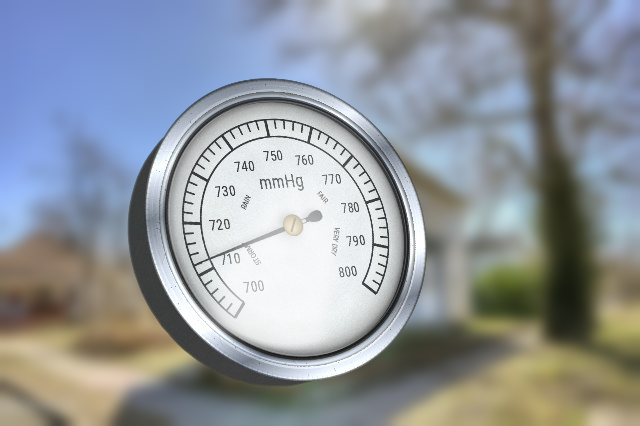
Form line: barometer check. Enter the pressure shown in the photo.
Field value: 712 mmHg
